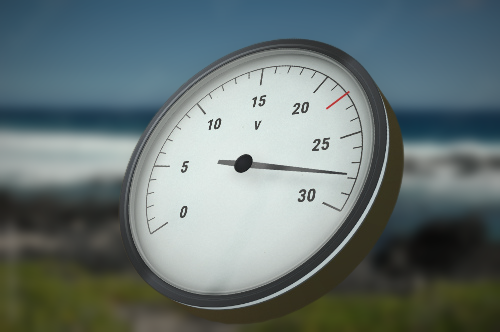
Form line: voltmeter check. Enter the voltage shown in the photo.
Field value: 28 V
